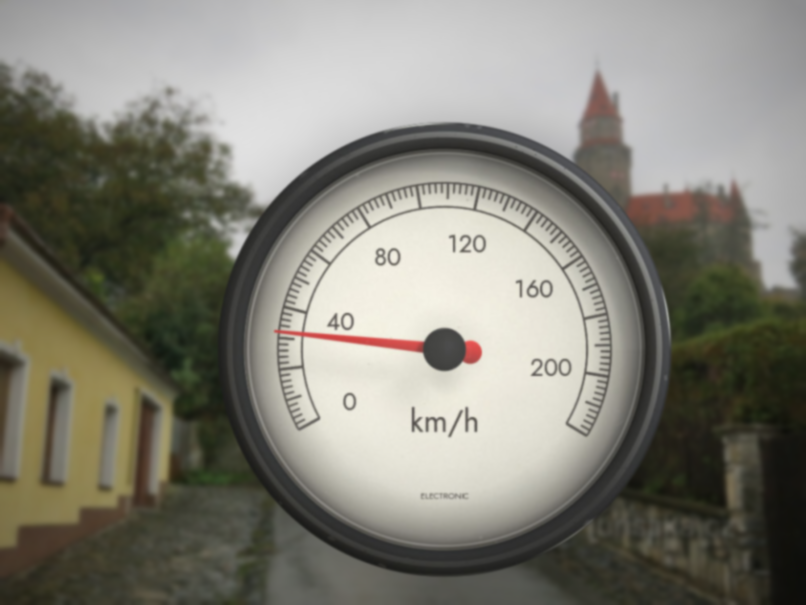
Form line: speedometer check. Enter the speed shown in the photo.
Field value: 32 km/h
